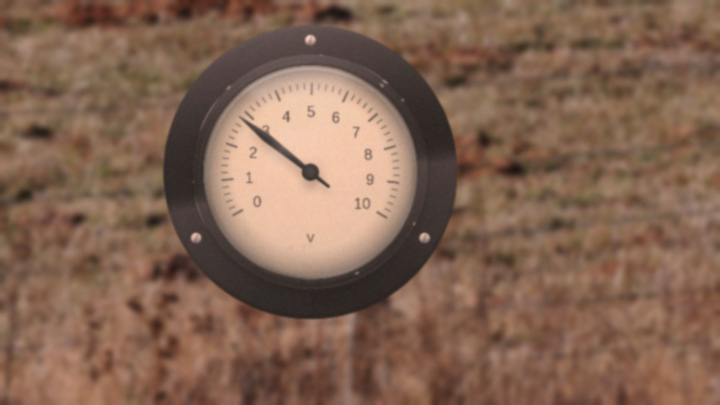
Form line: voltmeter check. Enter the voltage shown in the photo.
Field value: 2.8 V
